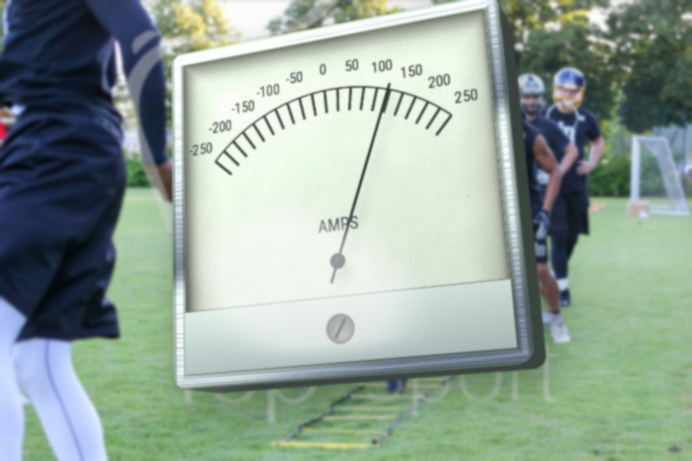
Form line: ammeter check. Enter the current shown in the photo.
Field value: 125 A
